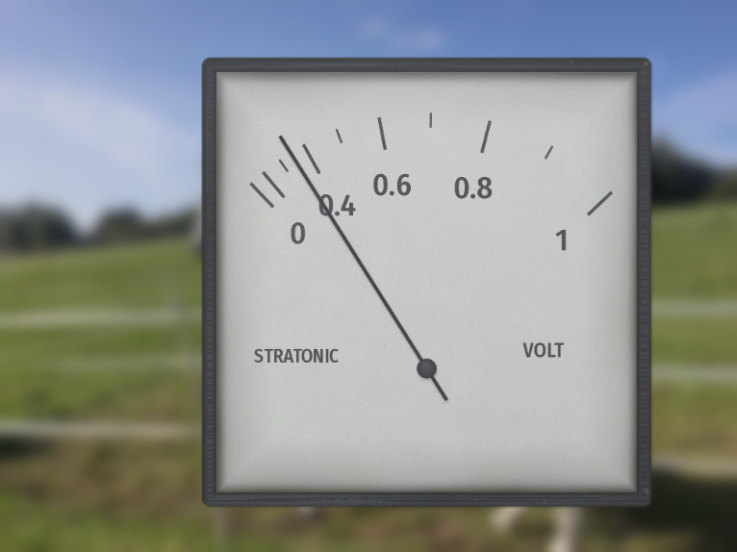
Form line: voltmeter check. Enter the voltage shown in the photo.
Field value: 0.35 V
